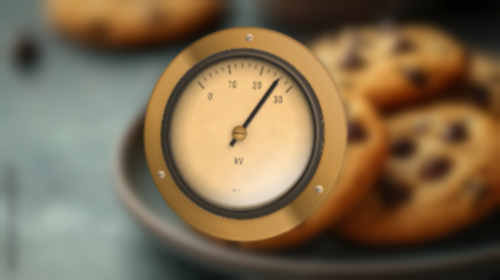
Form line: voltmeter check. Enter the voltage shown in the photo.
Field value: 26 kV
